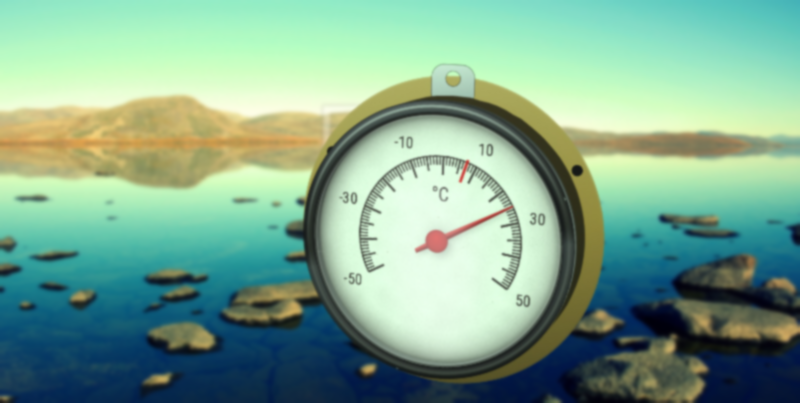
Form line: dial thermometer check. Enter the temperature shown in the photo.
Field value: 25 °C
